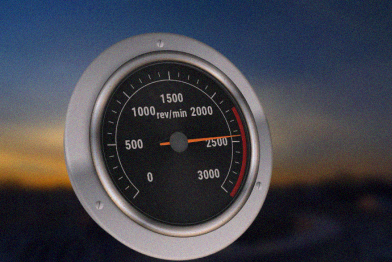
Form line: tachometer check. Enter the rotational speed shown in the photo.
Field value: 2450 rpm
